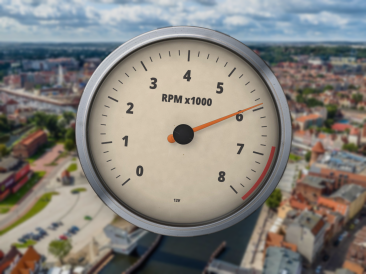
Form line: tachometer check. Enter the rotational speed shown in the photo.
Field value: 5900 rpm
